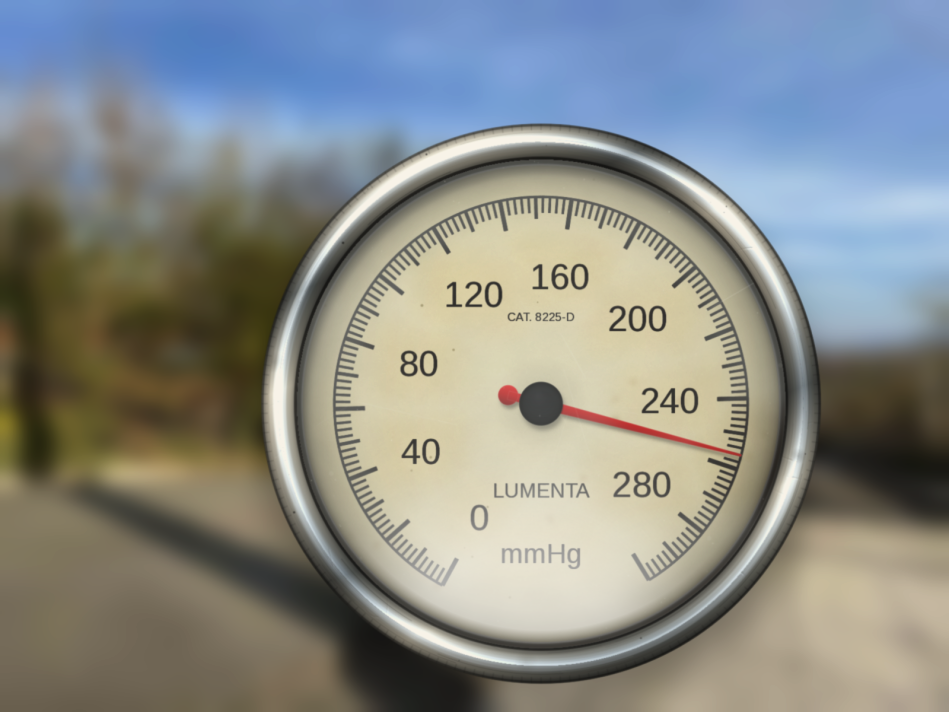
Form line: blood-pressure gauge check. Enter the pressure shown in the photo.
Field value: 256 mmHg
